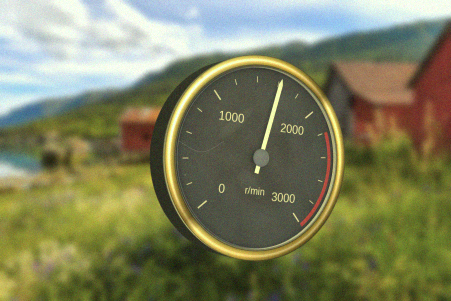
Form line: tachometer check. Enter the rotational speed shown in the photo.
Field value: 1600 rpm
